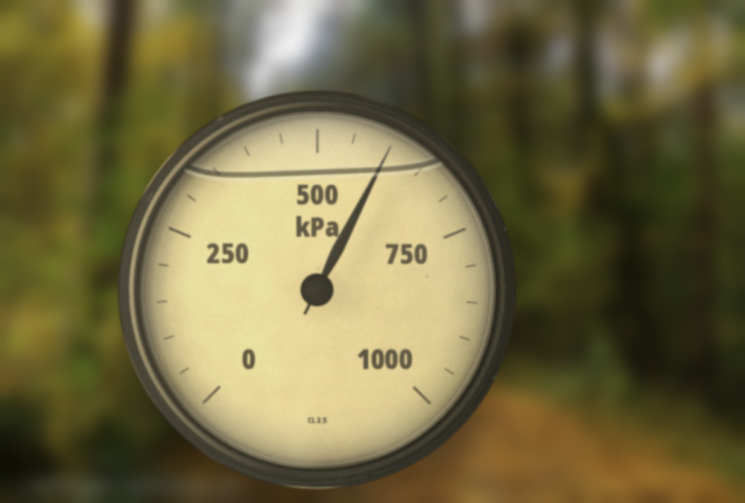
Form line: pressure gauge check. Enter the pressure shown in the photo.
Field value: 600 kPa
